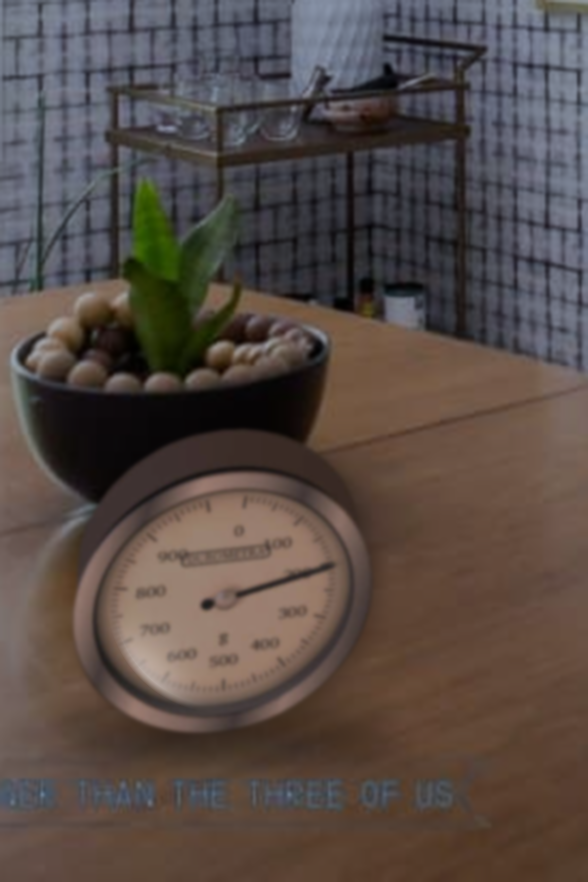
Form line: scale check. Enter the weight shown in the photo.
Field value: 200 g
